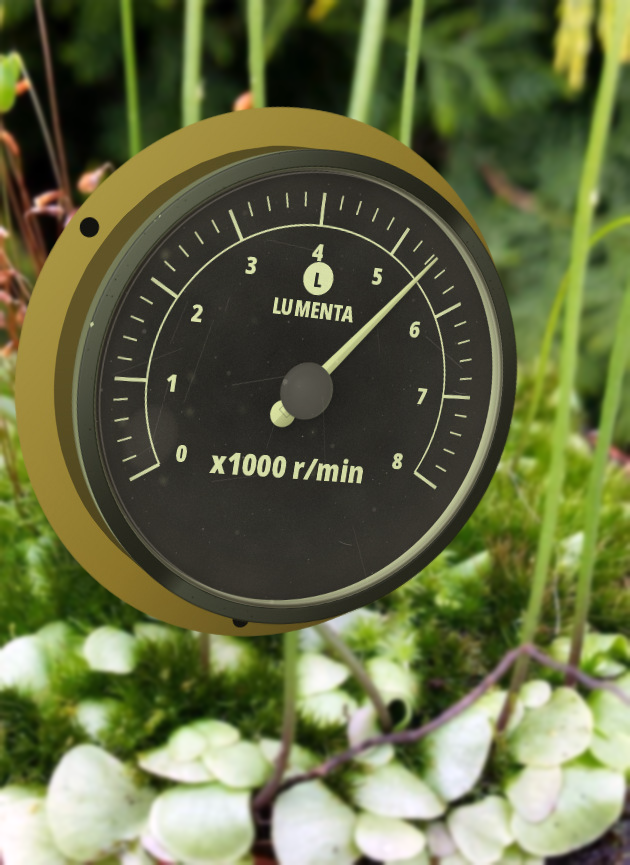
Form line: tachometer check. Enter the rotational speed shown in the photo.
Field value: 5400 rpm
